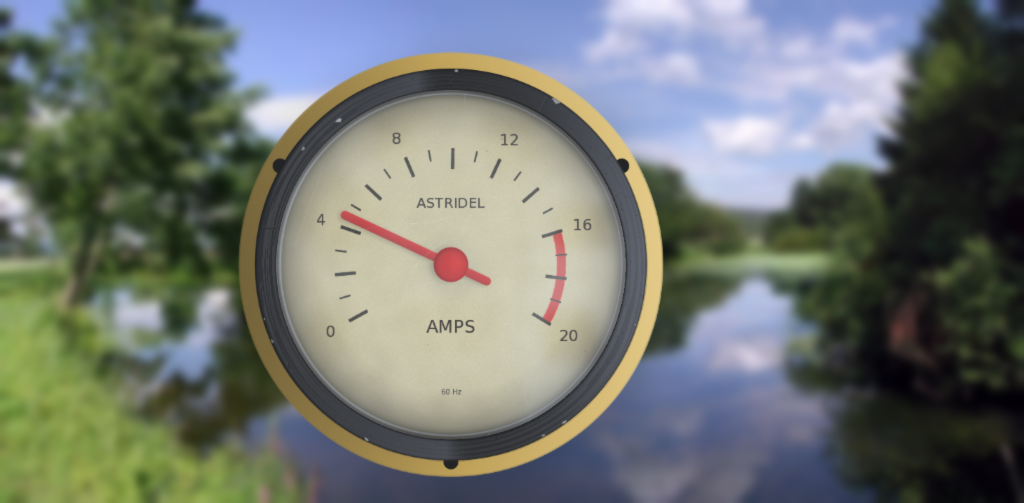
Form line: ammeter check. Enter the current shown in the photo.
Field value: 4.5 A
